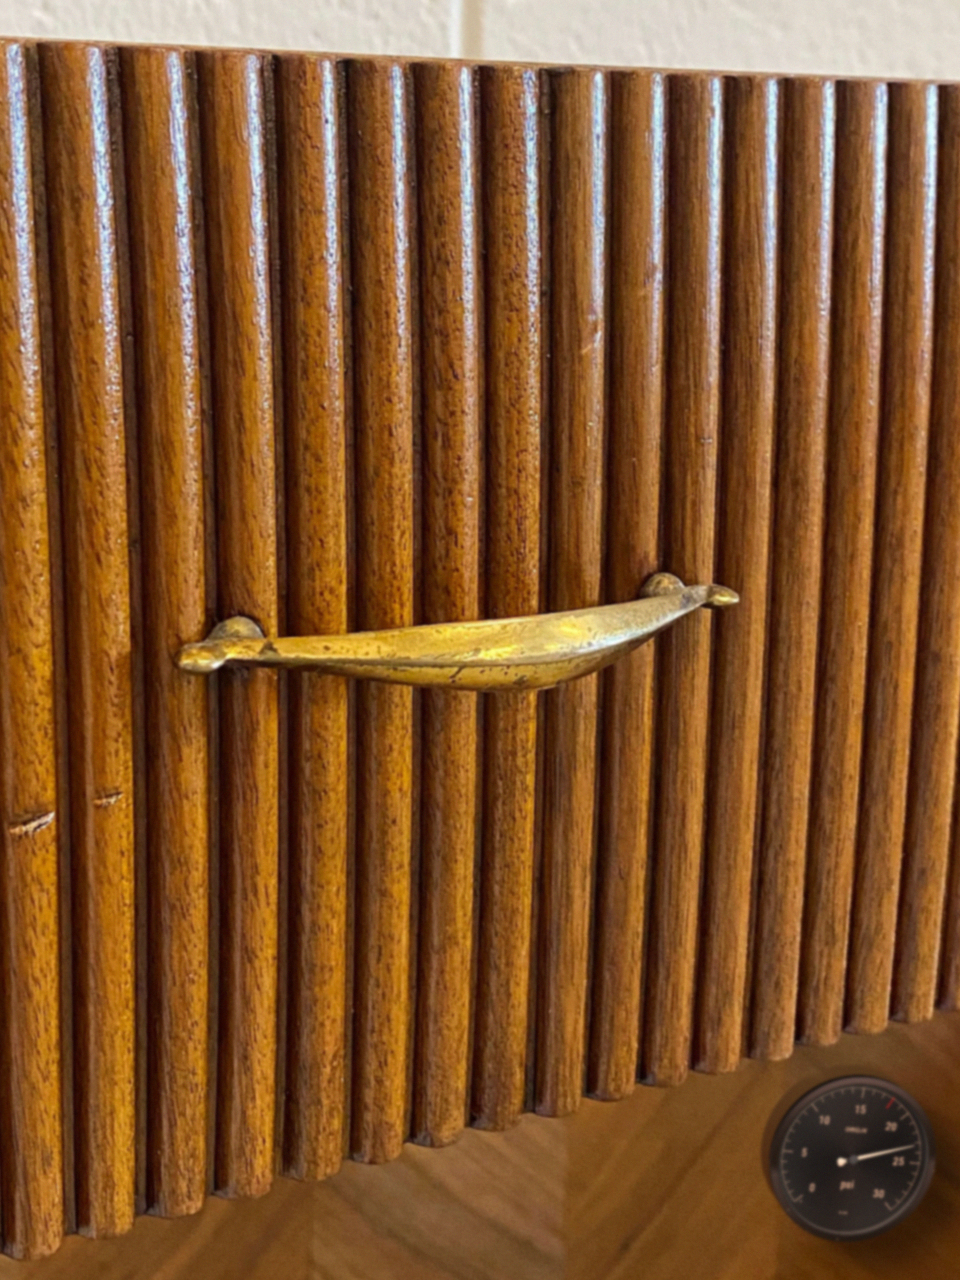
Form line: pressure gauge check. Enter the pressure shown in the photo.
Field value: 23 psi
